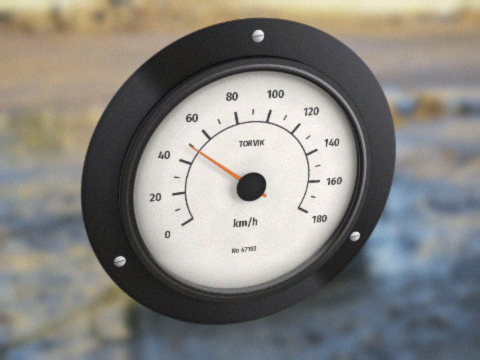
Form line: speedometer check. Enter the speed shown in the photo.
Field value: 50 km/h
